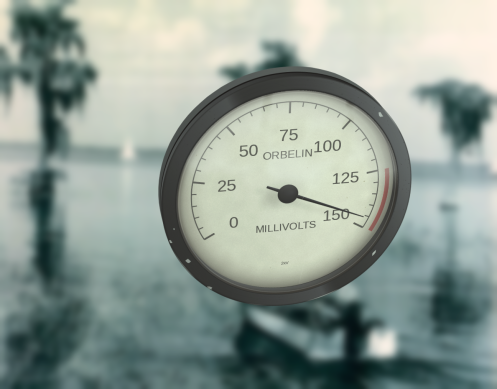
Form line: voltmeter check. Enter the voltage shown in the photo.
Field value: 145 mV
